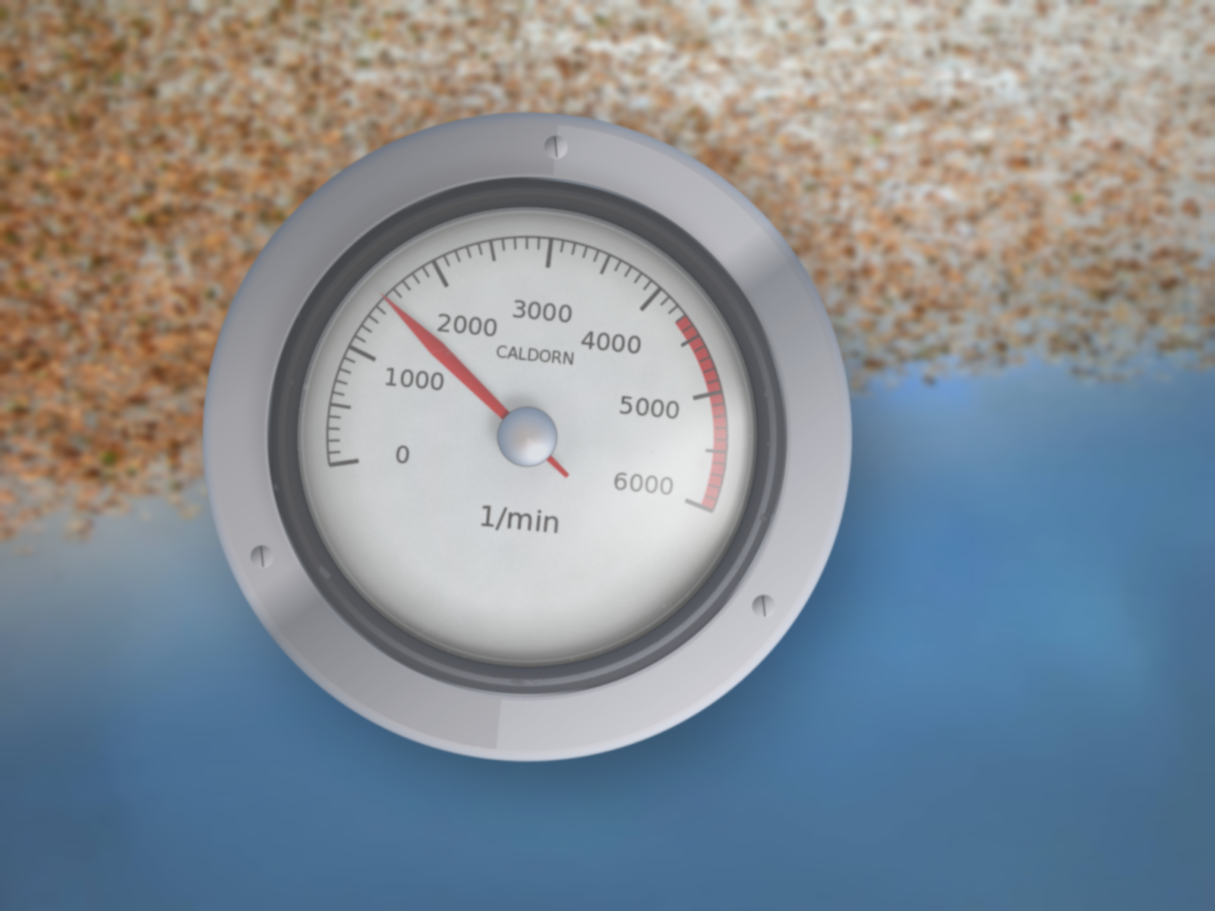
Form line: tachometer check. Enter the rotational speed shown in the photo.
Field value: 1500 rpm
